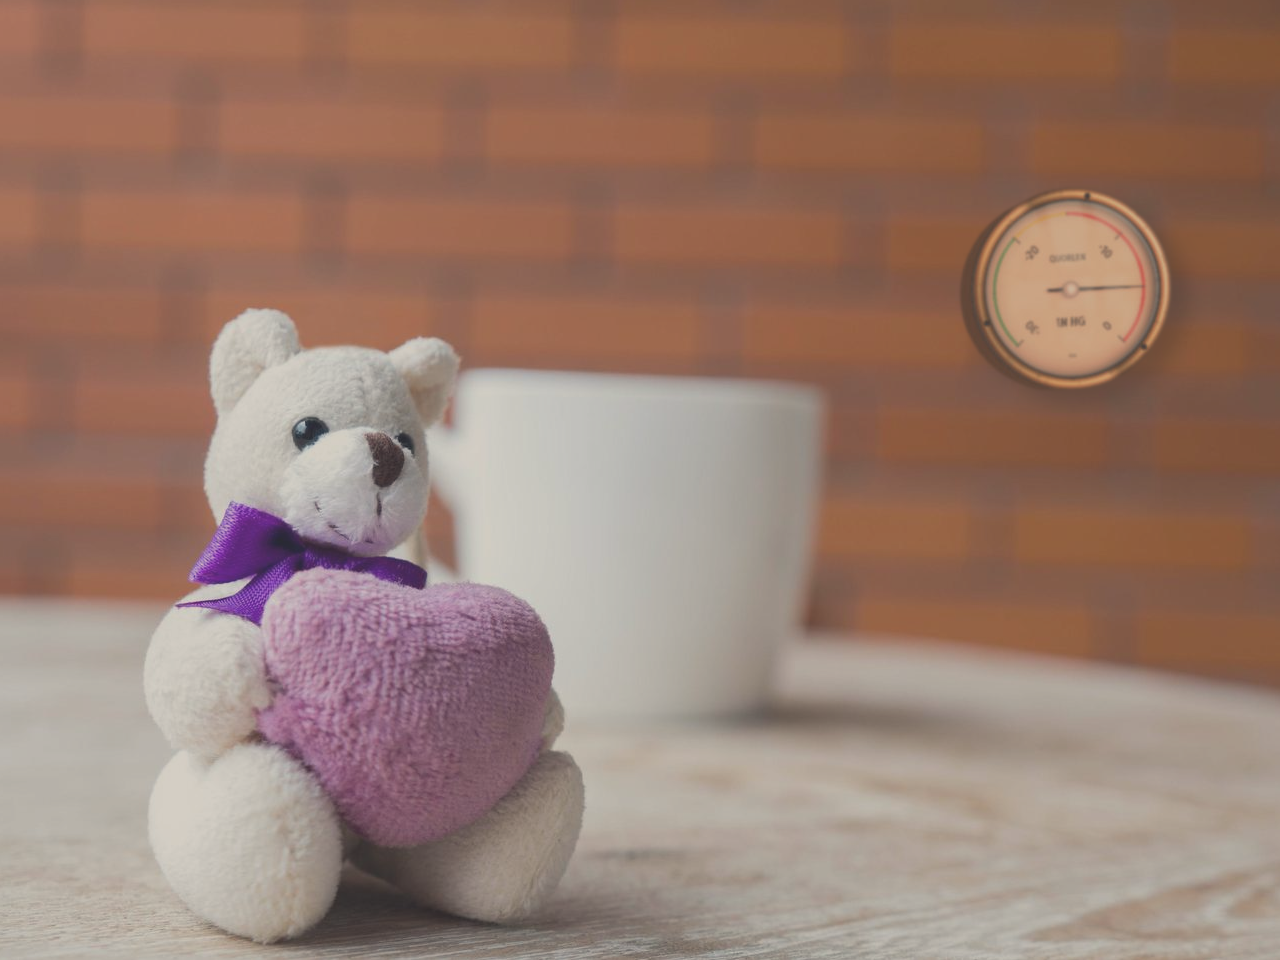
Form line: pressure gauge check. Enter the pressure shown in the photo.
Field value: -5 inHg
